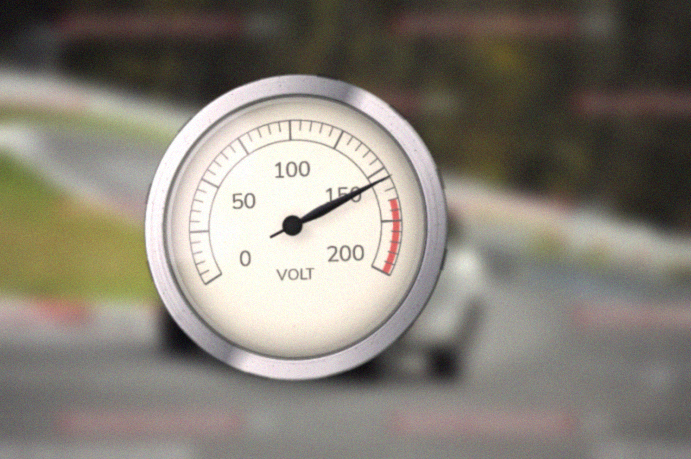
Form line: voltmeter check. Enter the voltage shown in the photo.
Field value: 155 V
